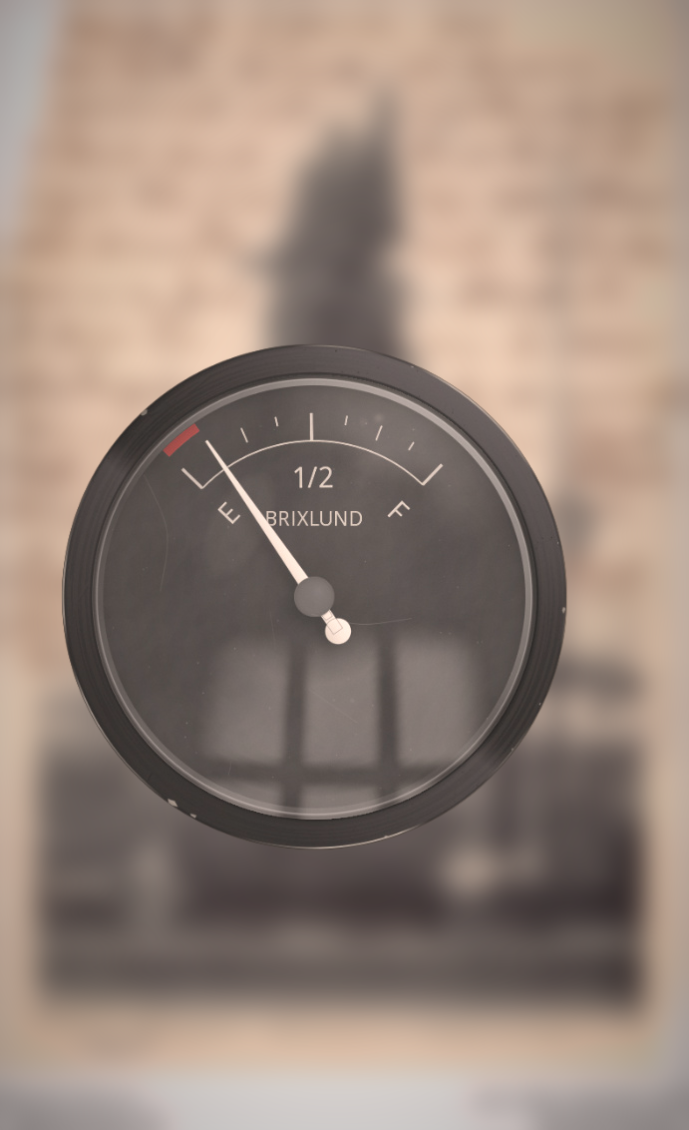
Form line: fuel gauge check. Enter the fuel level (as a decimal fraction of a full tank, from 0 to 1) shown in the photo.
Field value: 0.125
